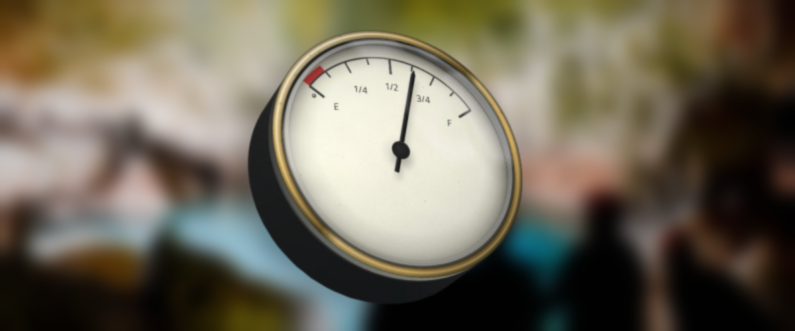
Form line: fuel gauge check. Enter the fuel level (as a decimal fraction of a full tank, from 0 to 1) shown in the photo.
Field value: 0.625
